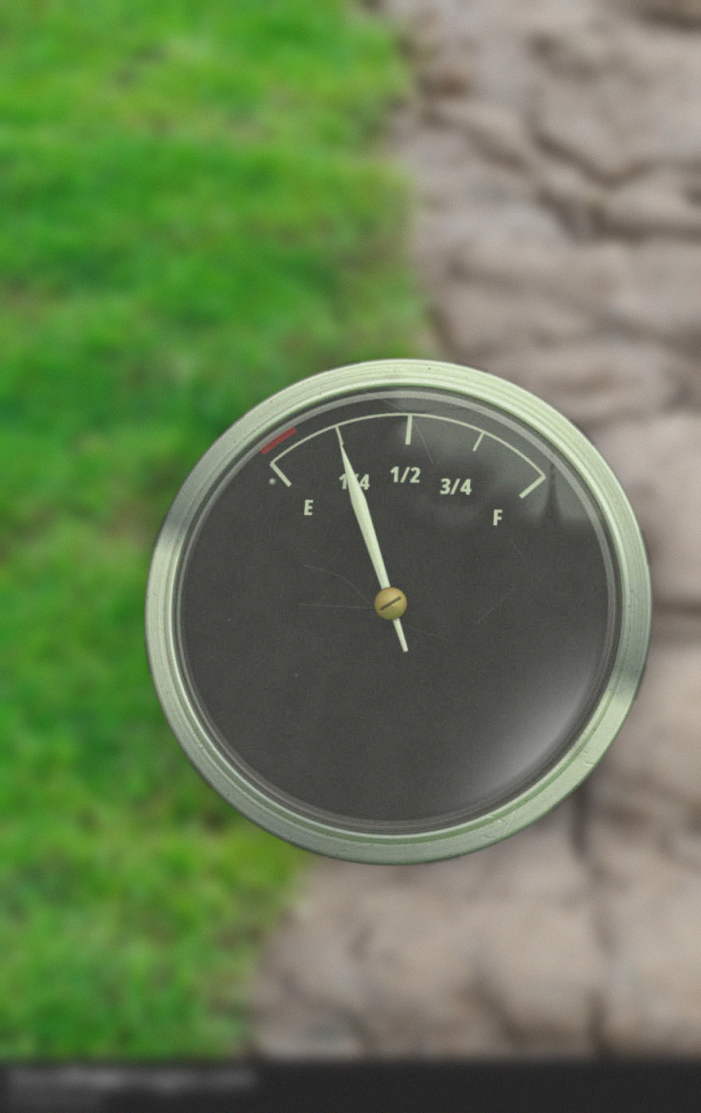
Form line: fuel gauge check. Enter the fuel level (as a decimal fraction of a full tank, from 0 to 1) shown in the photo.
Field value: 0.25
